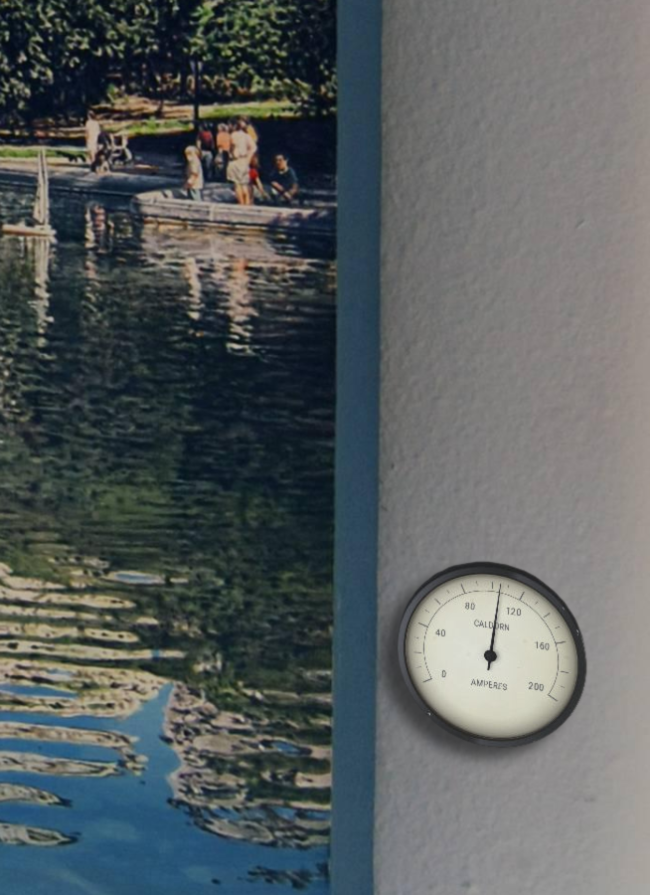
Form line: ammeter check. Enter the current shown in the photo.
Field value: 105 A
